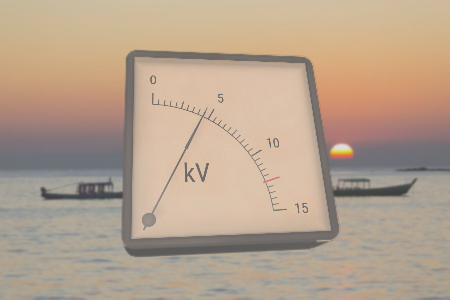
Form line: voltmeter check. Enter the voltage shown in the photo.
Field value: 4.5 kV
